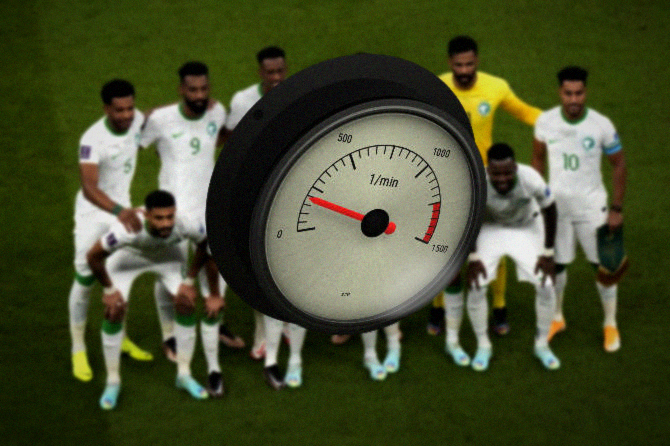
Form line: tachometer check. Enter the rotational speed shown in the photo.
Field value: 200 rpm
